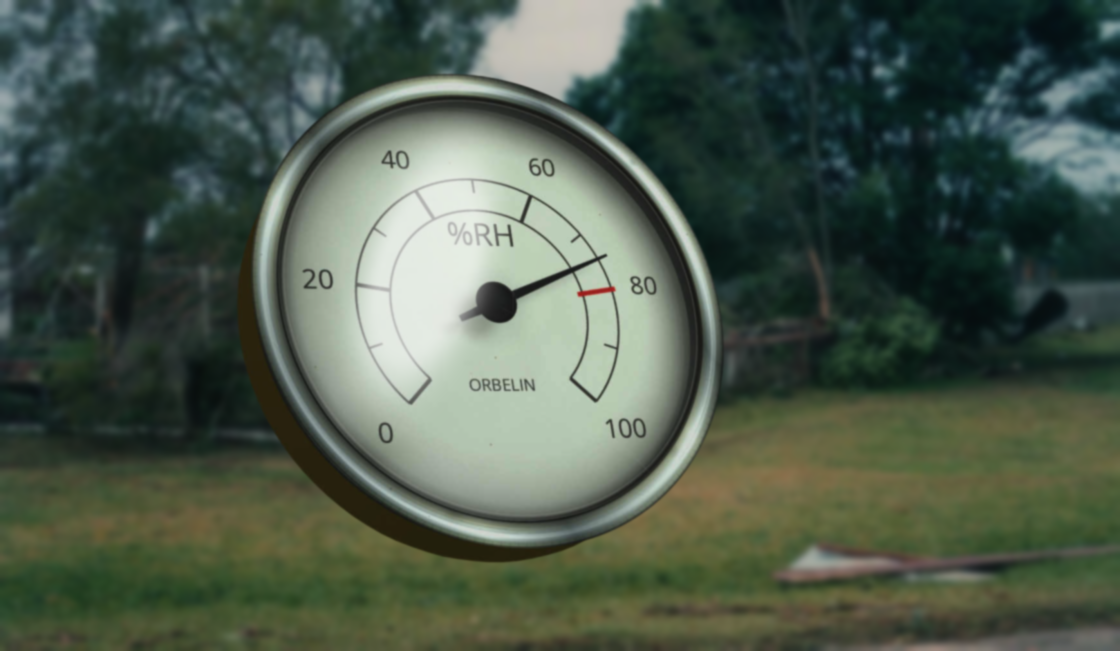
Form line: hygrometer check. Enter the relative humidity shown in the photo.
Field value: 75 %
